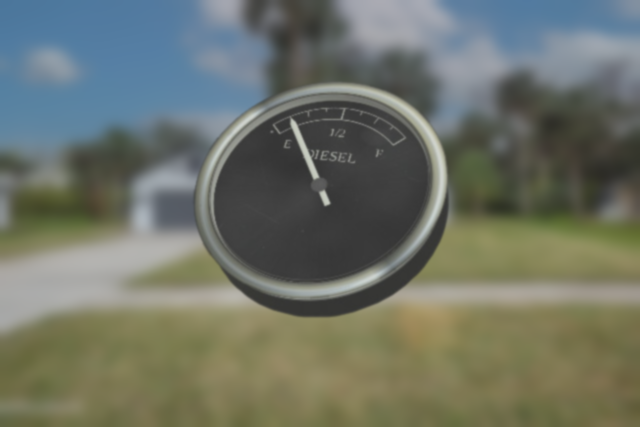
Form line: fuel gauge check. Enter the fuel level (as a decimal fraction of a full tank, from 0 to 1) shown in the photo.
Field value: 0.125
